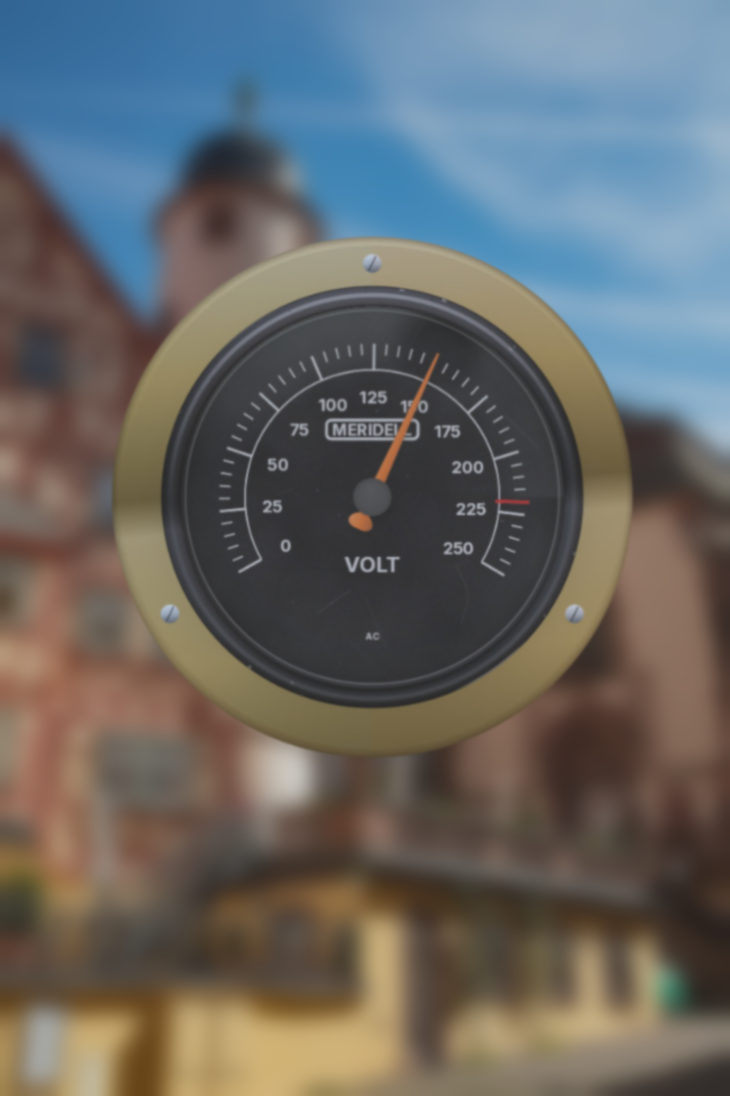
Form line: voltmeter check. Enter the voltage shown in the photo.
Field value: 150 V
